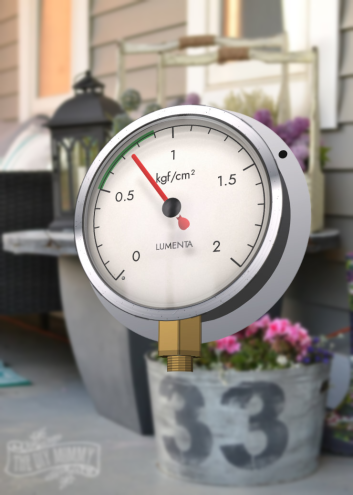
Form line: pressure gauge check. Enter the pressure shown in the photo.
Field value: 0.75 kg/cm²
